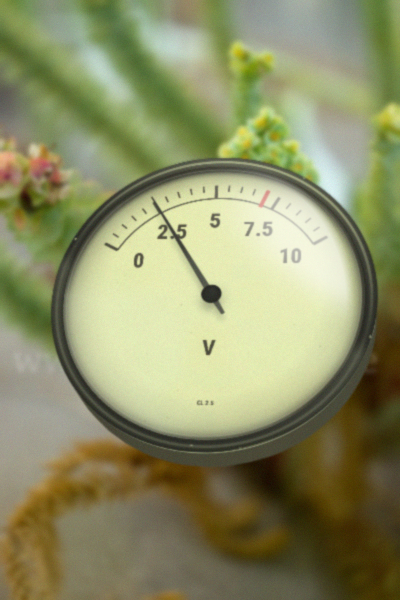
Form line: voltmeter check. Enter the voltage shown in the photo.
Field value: 2.5 V
